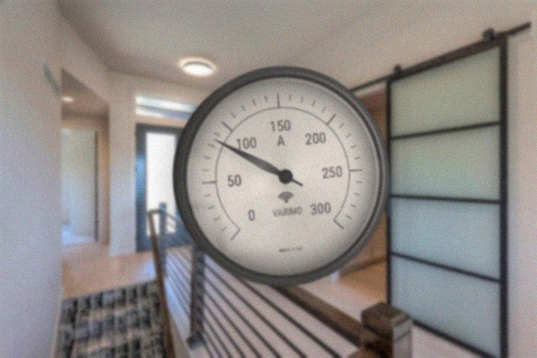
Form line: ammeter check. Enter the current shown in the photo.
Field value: 85 A
